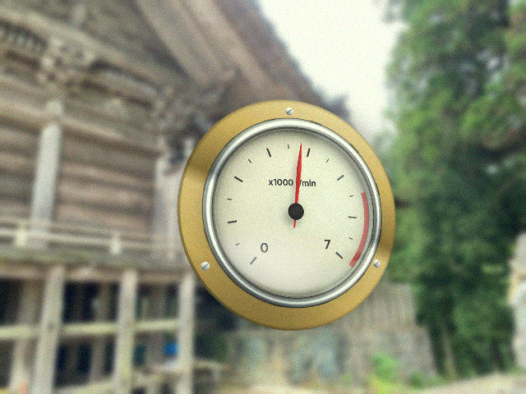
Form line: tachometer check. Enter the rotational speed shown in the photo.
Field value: 3750 rpm
